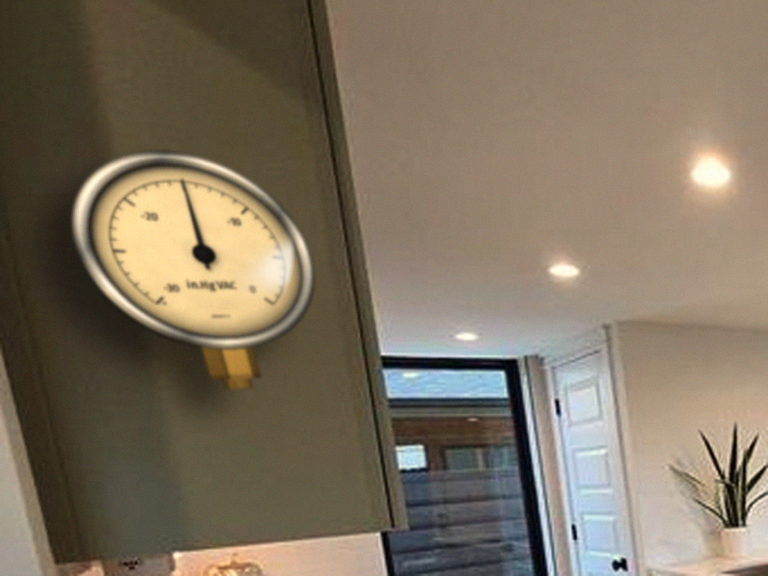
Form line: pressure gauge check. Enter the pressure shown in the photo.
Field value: -15 inHg
